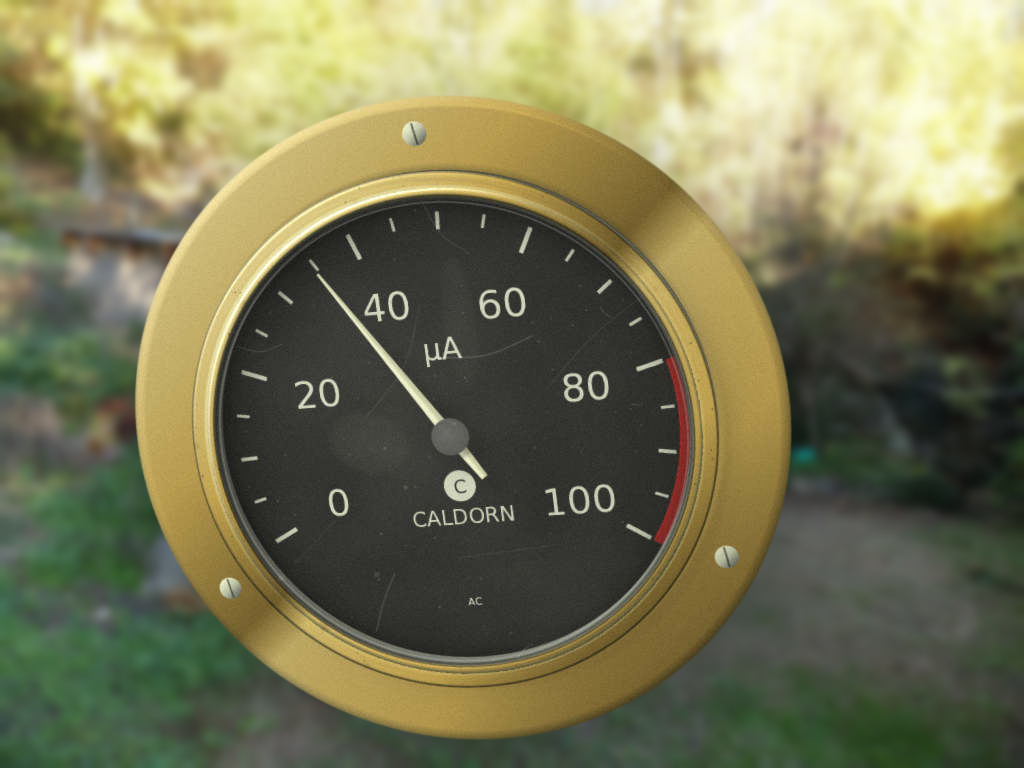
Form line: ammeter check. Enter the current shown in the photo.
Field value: 35 µA
